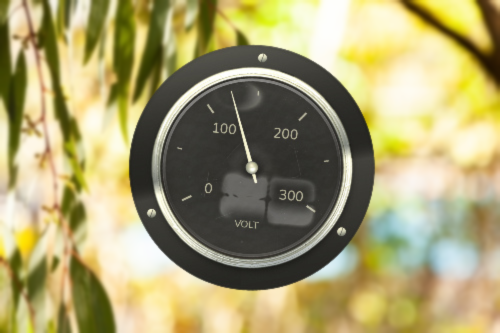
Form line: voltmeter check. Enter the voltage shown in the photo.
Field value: 125 V
